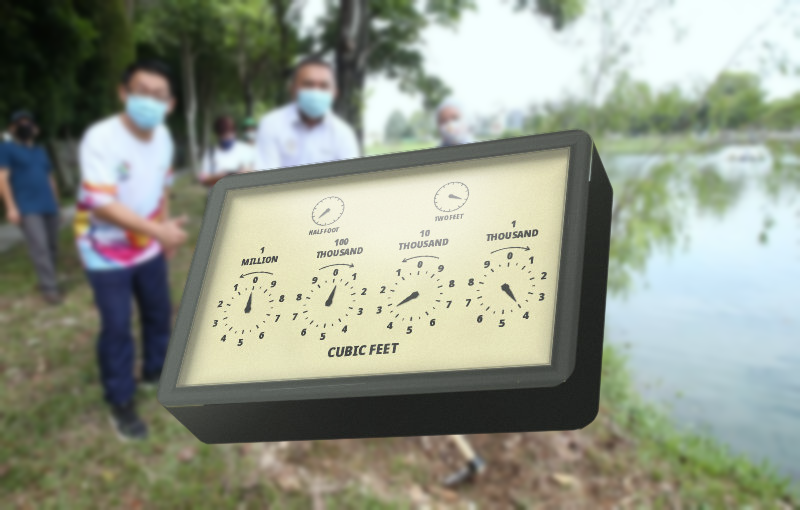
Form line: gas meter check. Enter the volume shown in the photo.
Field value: 3400 ft³
